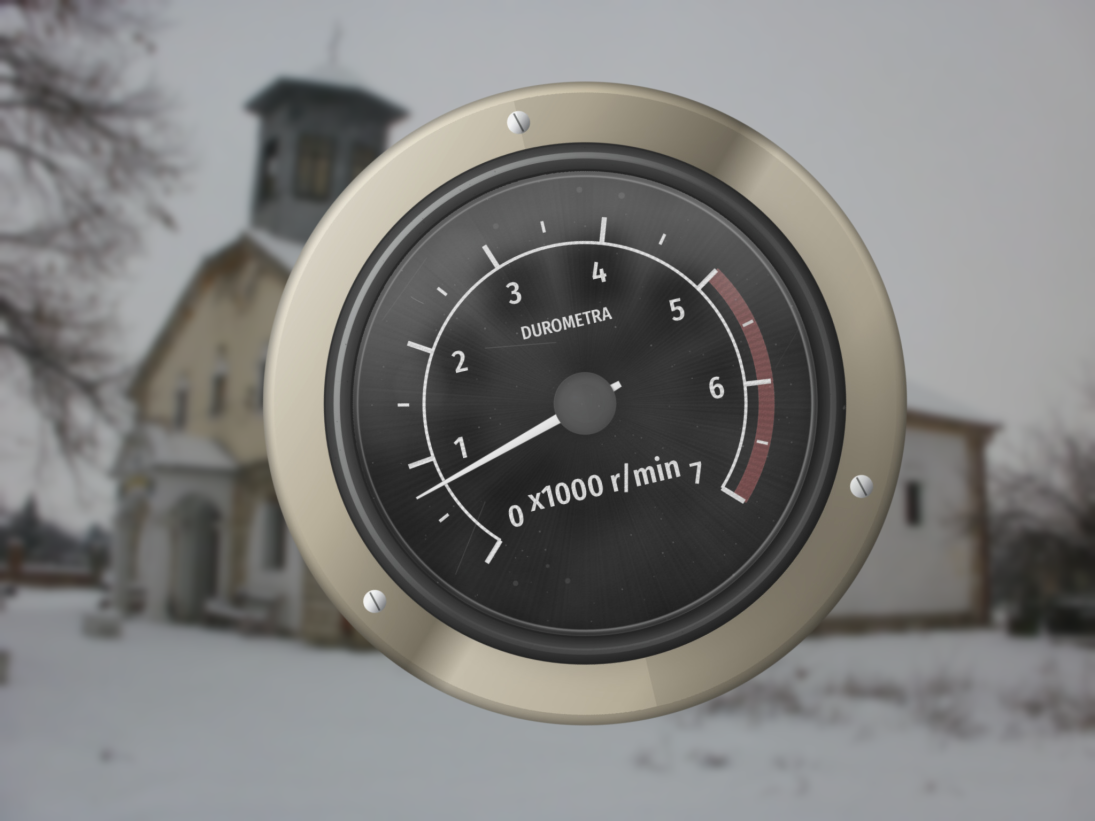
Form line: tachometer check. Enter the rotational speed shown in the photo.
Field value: 750 rpm
